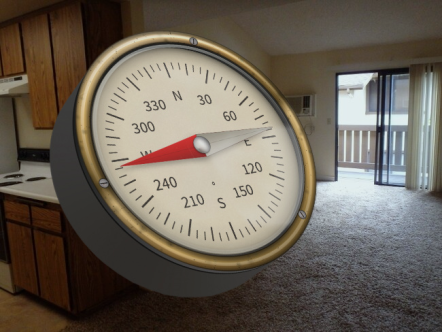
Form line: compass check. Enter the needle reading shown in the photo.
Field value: 265 °
